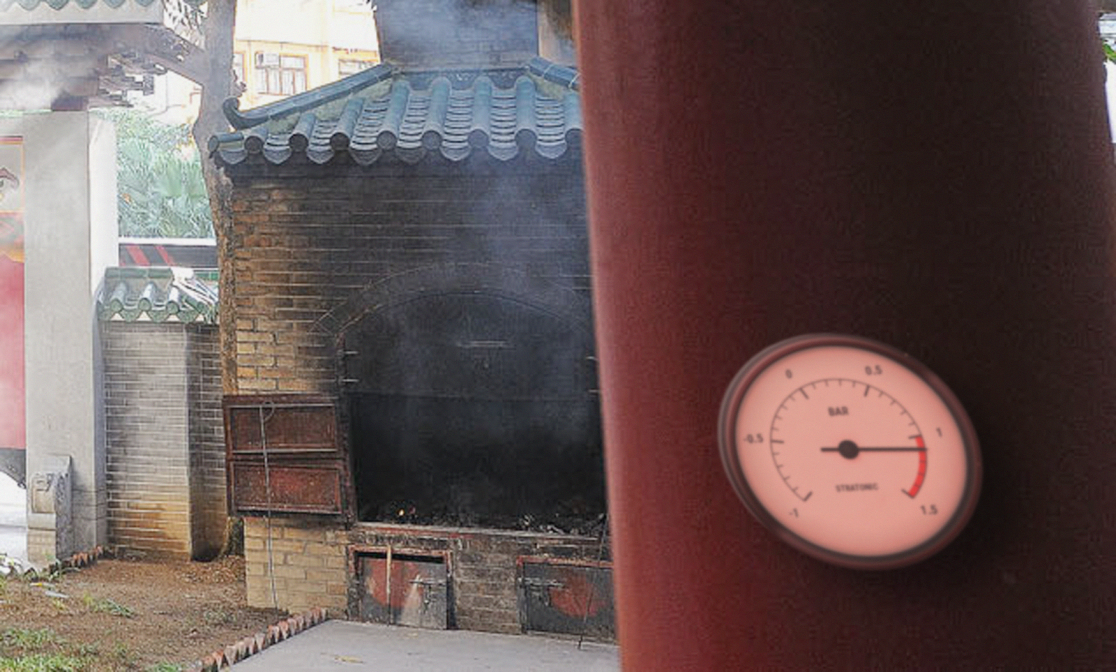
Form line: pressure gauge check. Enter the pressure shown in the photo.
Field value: 1.1 bar
